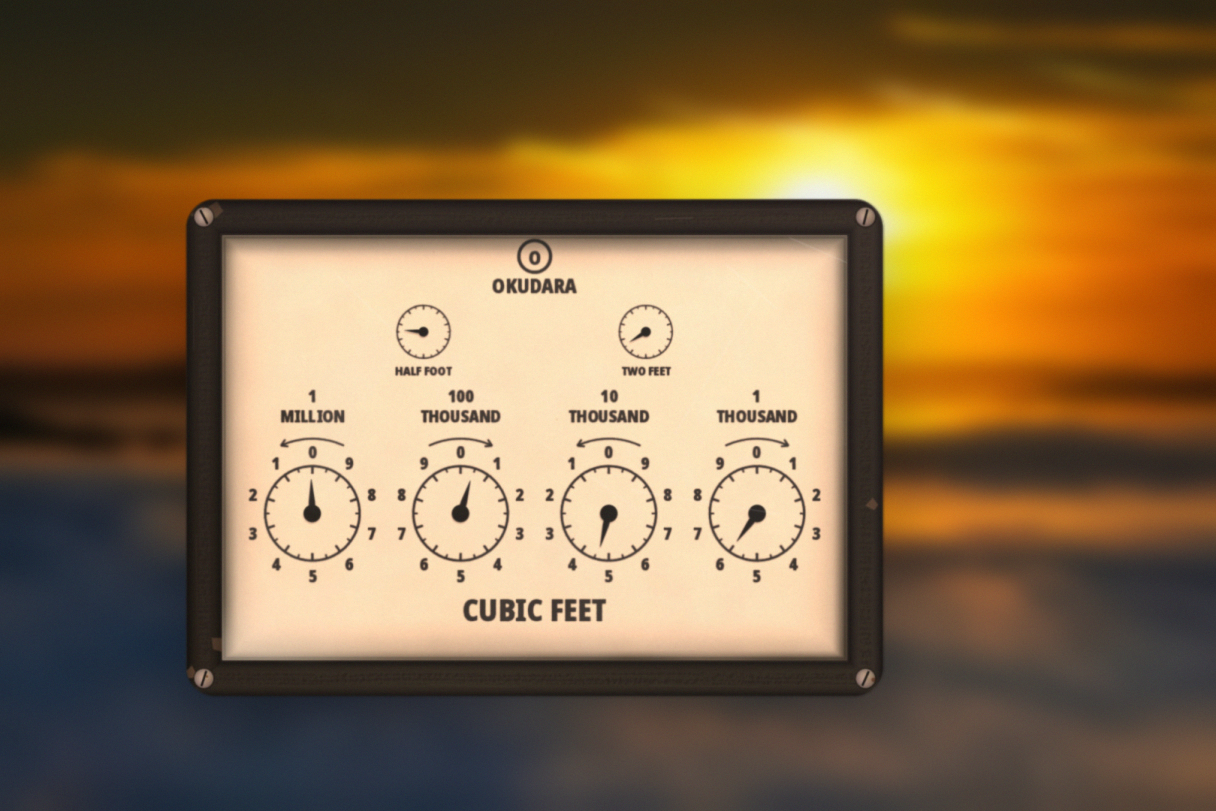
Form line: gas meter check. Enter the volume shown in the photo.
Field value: 4600 ft³
